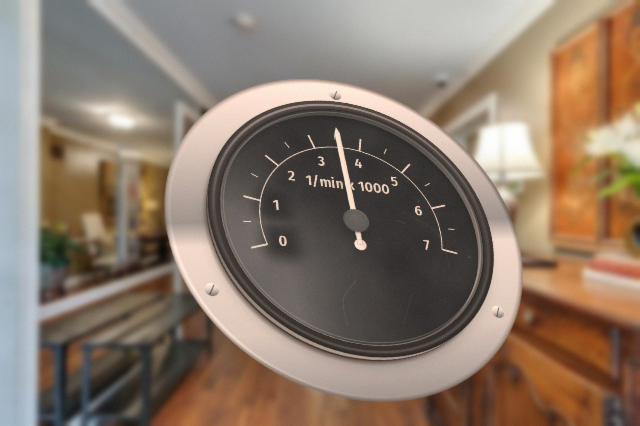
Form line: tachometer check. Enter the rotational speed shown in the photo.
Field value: 3500 rpm
